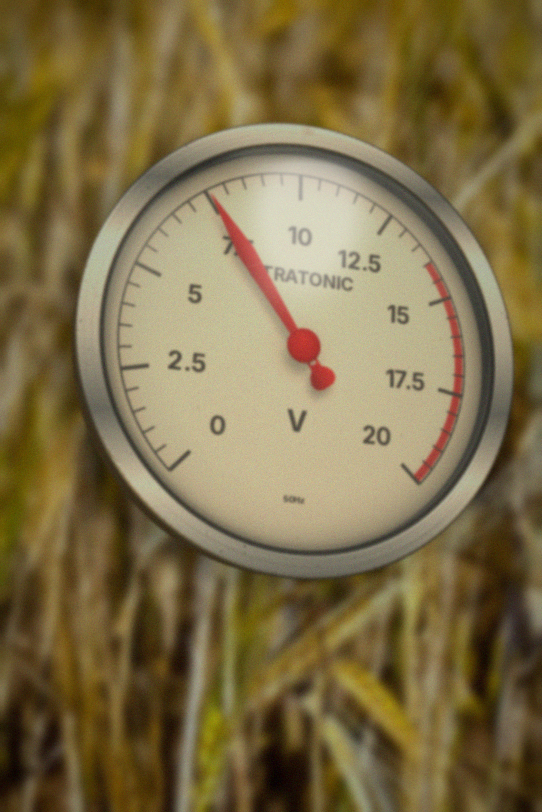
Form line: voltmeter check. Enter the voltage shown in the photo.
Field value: 7.5 V
